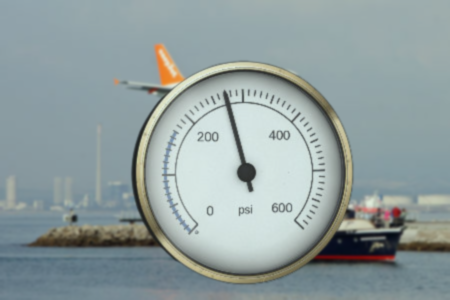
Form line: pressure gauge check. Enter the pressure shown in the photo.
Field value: 270 psi
